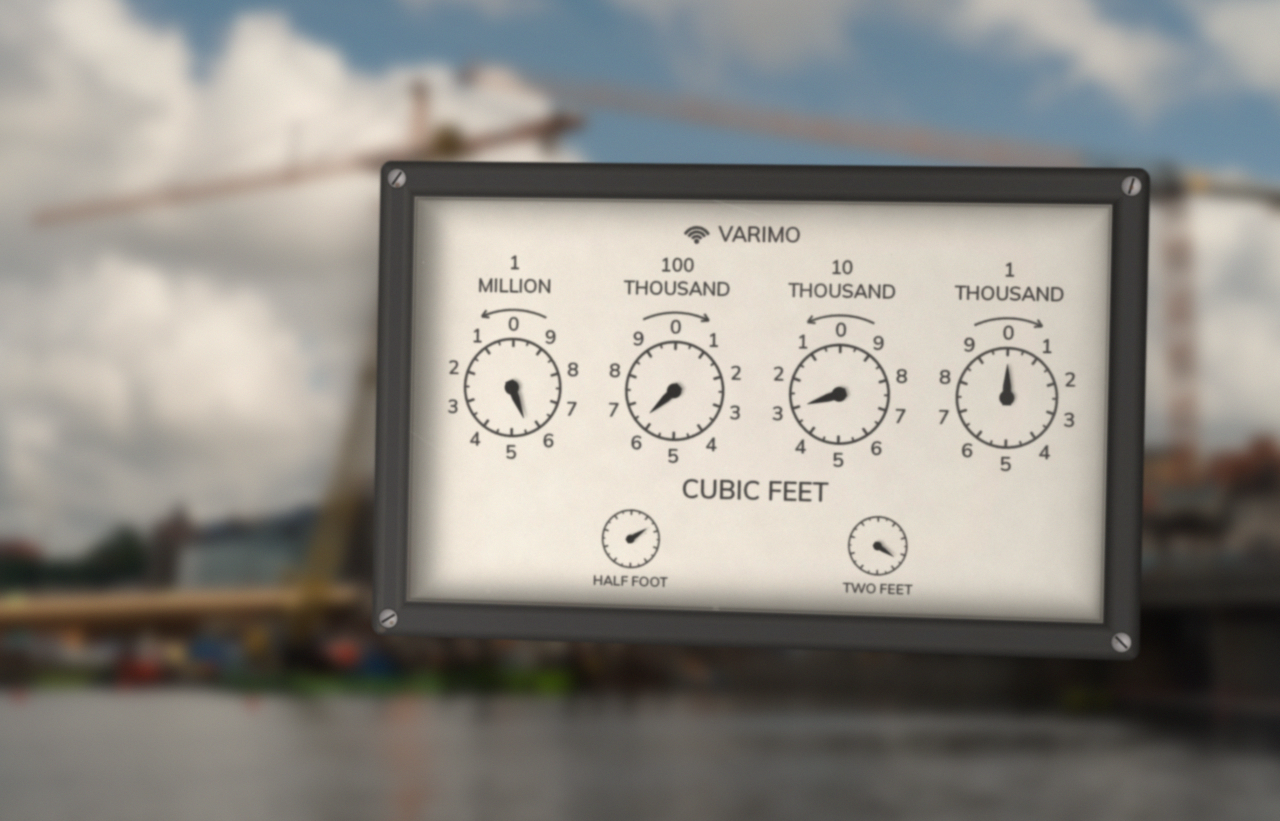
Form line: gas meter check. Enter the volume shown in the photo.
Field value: 563000 ft³
